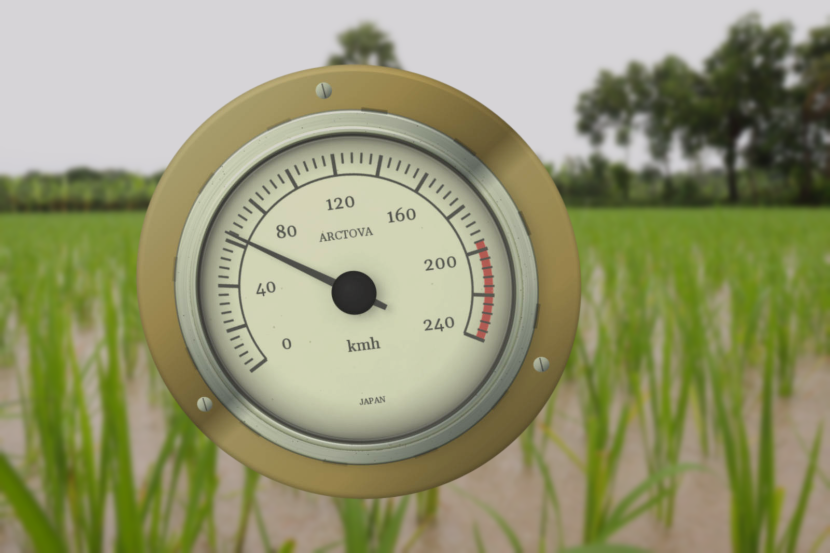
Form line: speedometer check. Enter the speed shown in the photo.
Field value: 64 km/h
